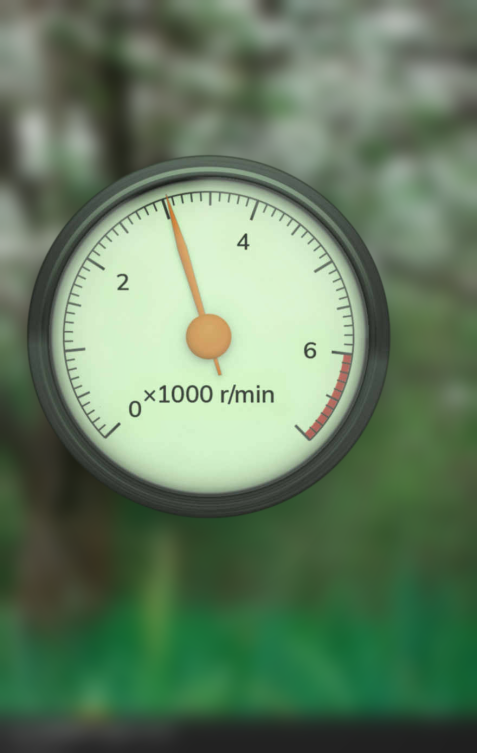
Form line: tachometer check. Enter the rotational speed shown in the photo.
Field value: 3050 rpm
